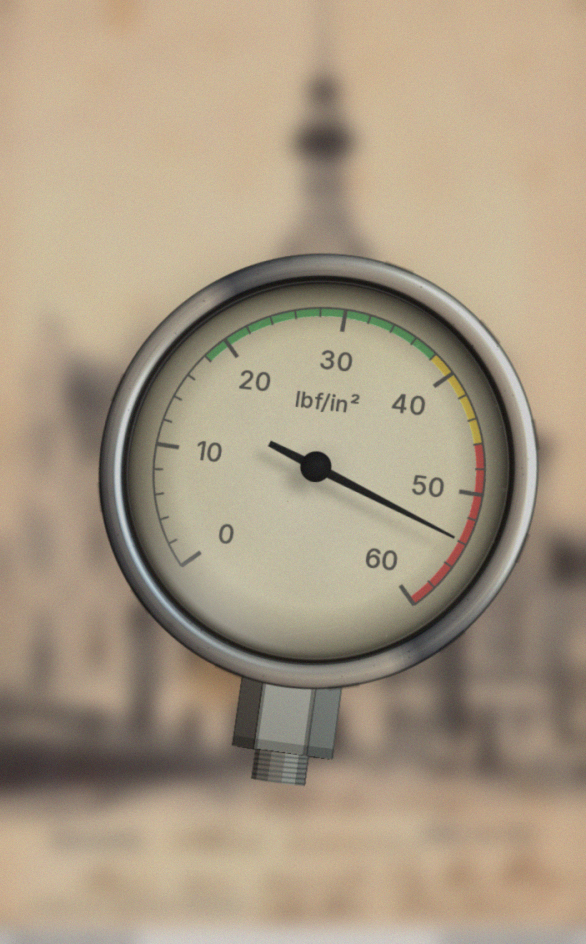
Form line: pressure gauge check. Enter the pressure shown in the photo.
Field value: 54 psi
